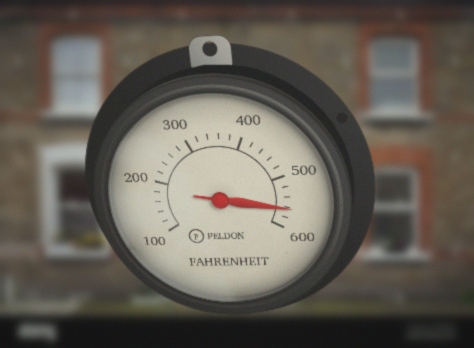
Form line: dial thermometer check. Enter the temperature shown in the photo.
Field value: 560 °F
